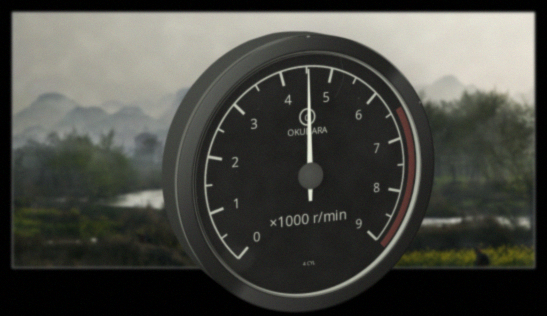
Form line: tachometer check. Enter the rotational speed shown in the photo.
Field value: 4500 rpm
